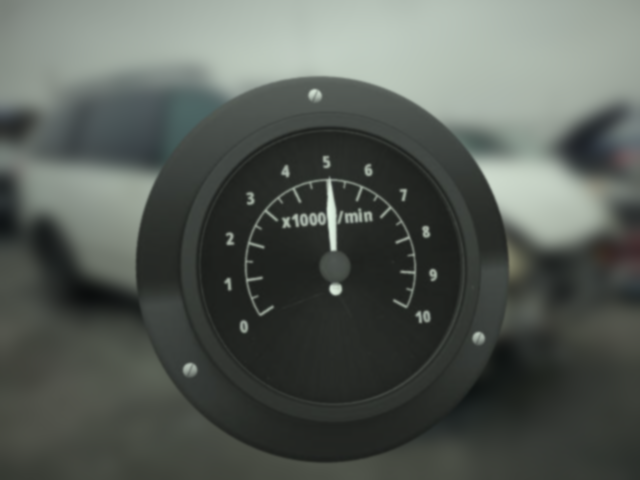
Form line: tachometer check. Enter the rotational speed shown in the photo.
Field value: 5000 rpm
